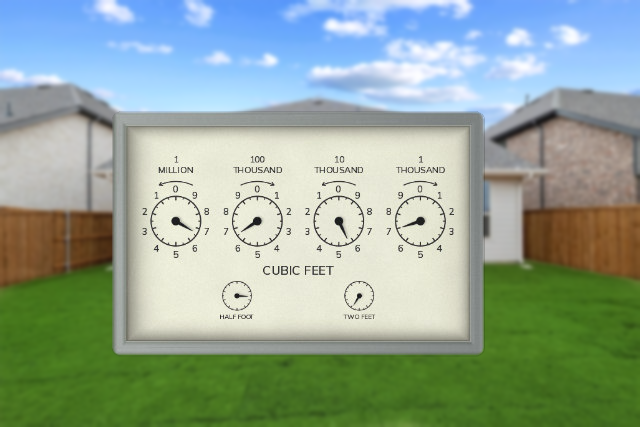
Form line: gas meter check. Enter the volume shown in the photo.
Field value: 665700 ft³
